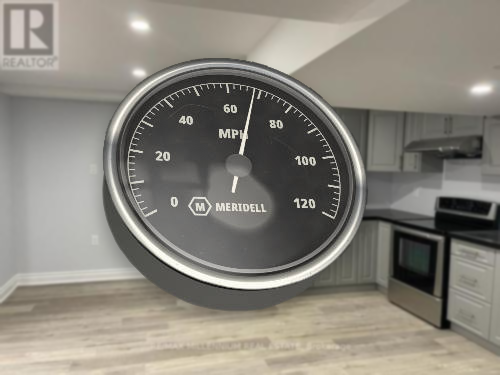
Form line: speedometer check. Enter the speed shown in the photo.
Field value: 68 mph
